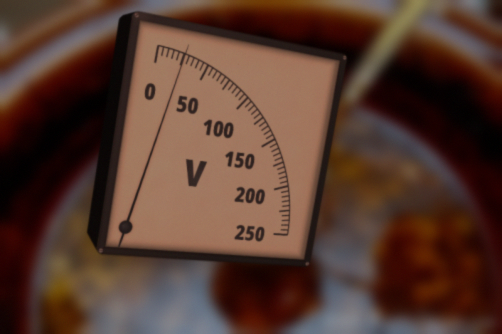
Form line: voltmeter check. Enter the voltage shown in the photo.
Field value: 25 V
